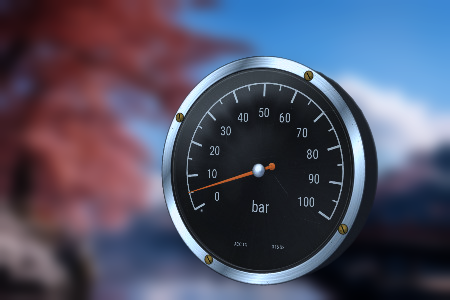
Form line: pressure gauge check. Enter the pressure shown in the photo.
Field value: 5 bar
